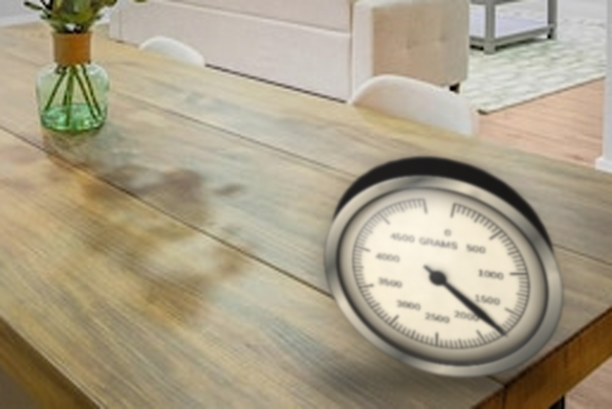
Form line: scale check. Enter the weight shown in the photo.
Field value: 1750 g
